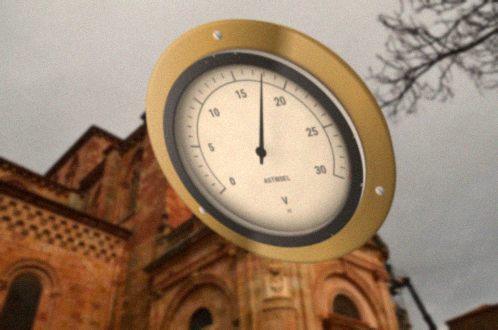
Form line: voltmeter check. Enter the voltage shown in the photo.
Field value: 18 V
